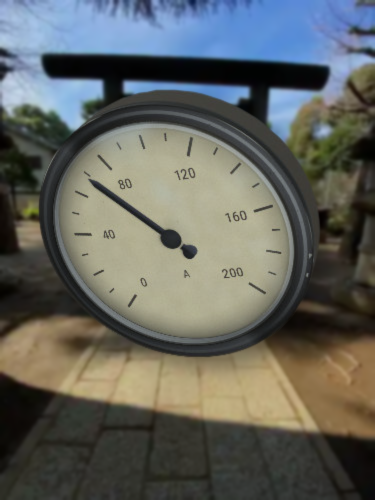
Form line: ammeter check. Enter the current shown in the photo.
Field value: 70 A
